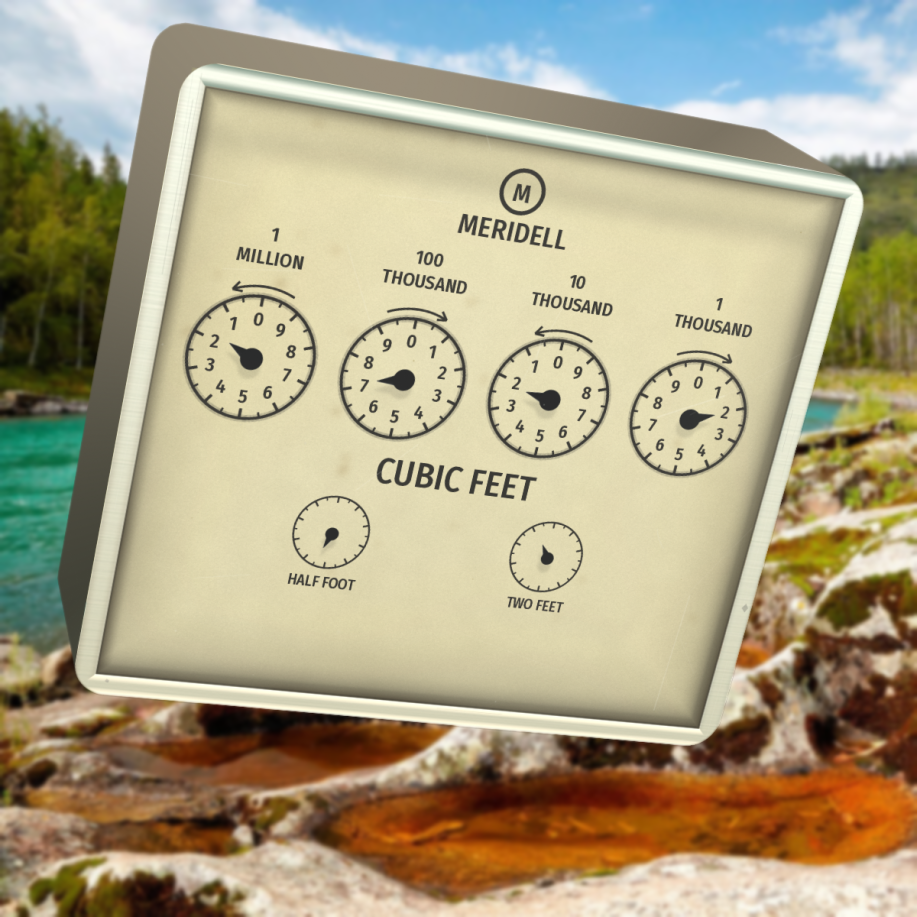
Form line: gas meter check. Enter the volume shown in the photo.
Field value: 172200 ft³
